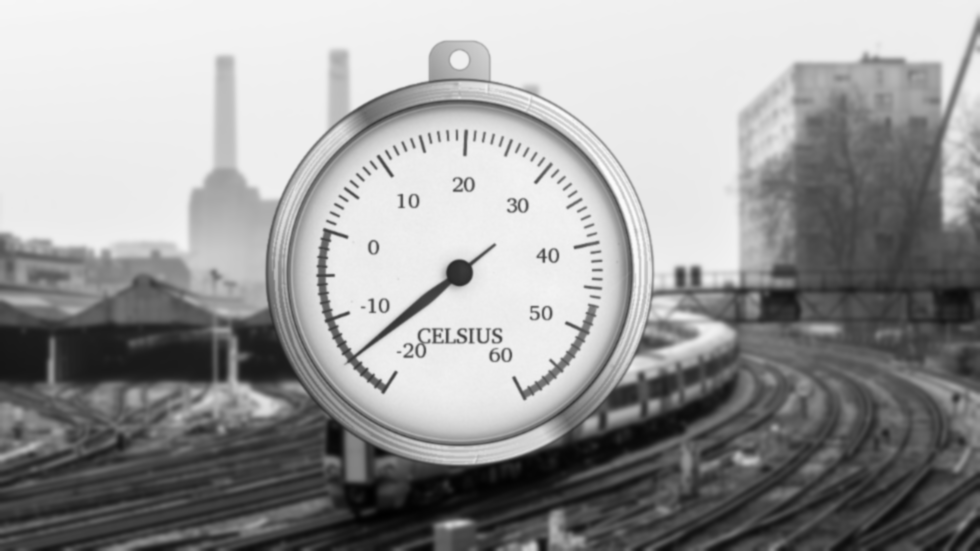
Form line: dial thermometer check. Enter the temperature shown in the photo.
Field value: -15 °C
